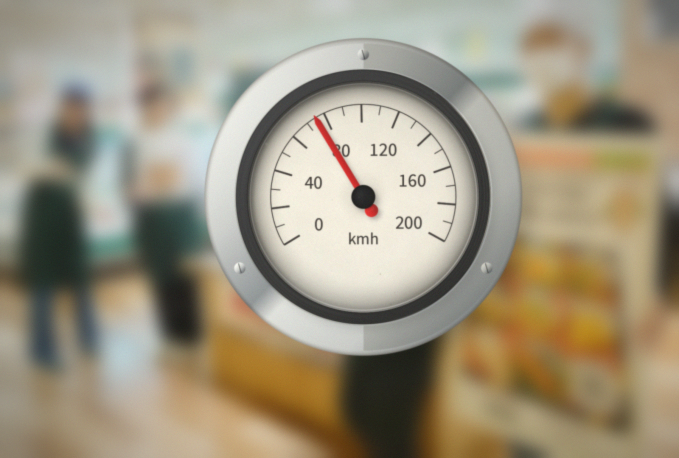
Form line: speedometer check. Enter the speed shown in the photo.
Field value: 75 km/h
